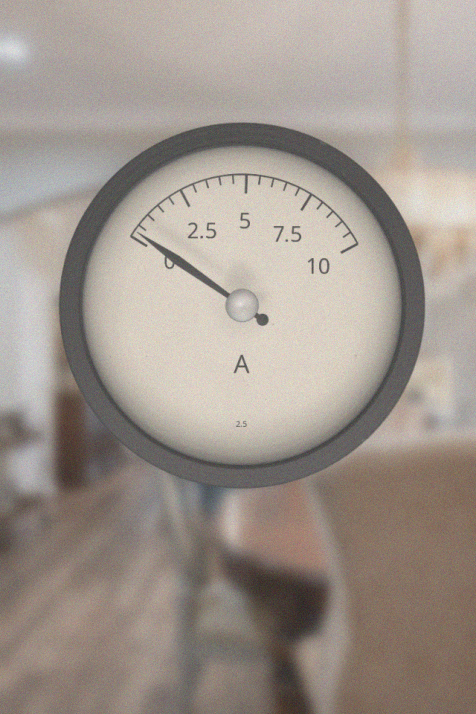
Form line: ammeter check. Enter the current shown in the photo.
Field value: 0.25 A
